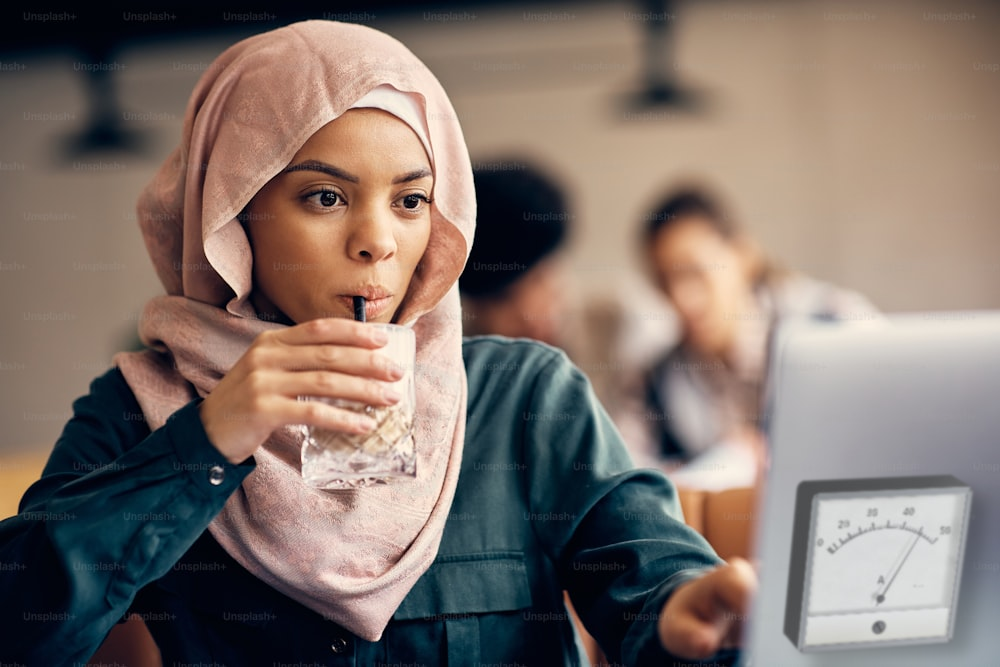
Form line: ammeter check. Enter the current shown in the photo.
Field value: 45 A
